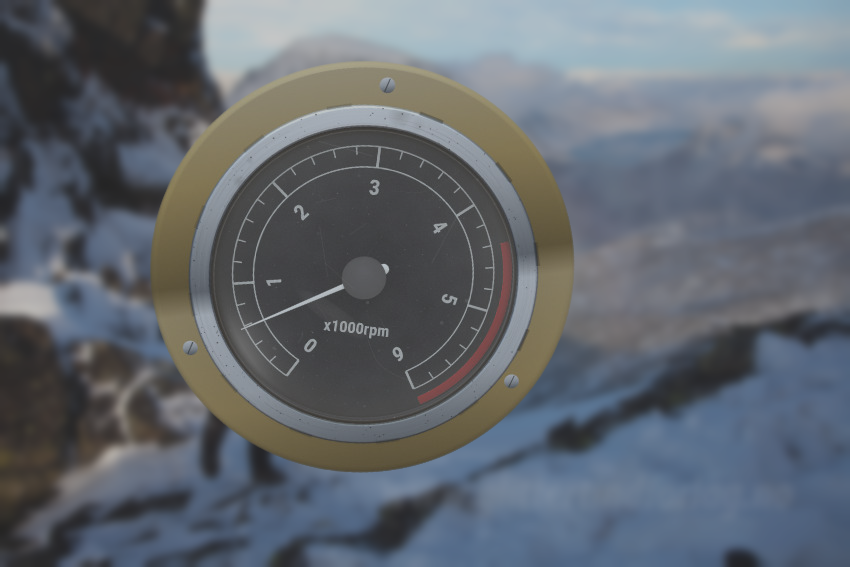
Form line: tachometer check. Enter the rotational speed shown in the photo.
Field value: 600 rpm
